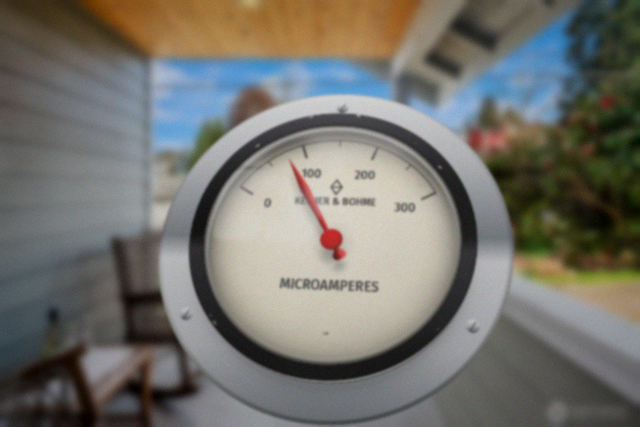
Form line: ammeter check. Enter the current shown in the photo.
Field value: 75 µA
